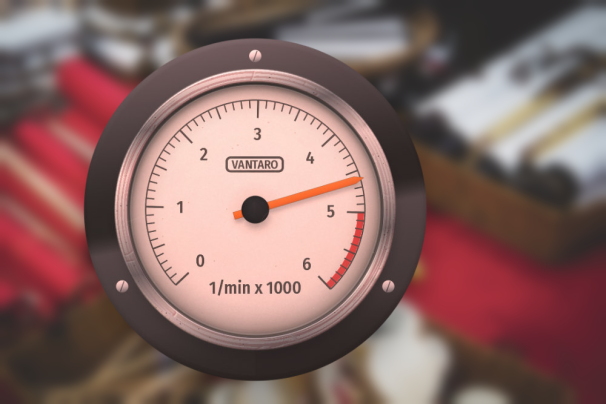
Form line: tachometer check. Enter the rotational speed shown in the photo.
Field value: 4600 rpm
